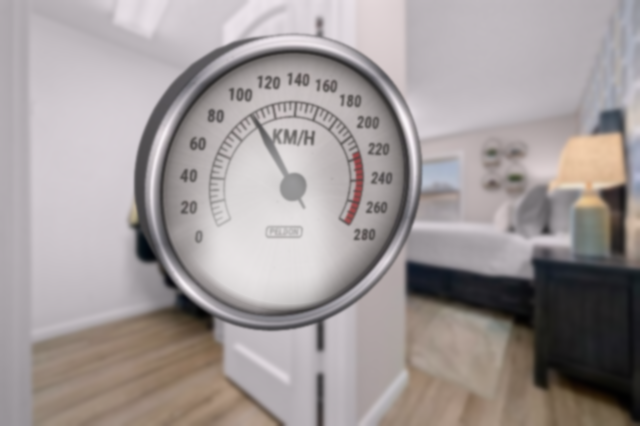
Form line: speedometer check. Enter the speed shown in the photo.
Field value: 100 km/h
